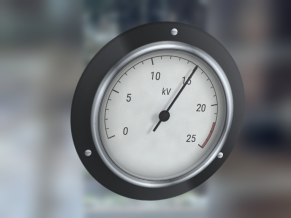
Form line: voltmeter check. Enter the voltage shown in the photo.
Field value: 15 kV
